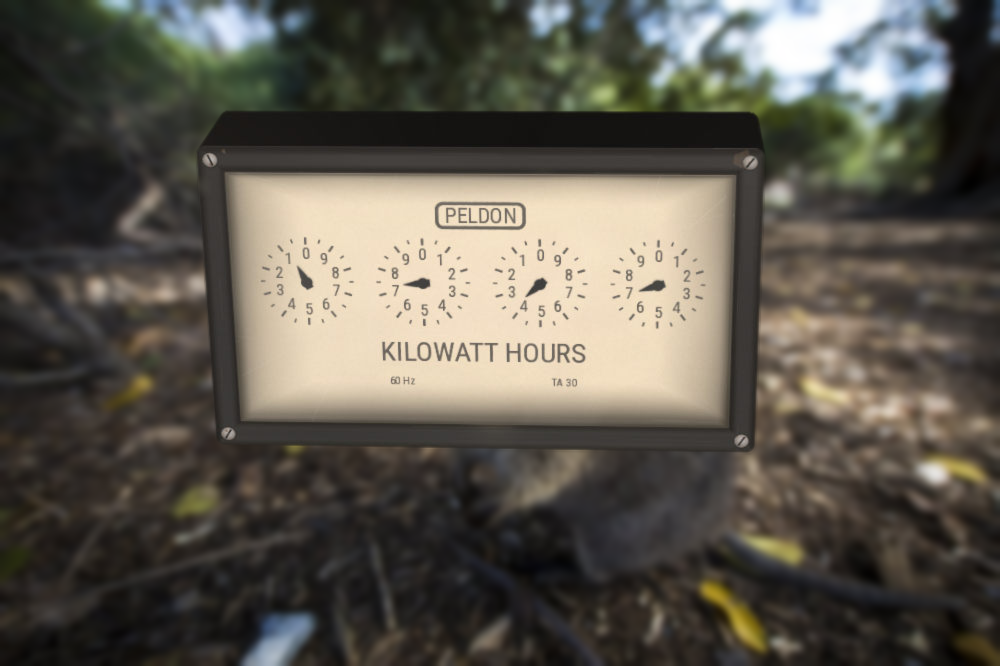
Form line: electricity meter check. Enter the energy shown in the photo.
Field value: 737 kWh
